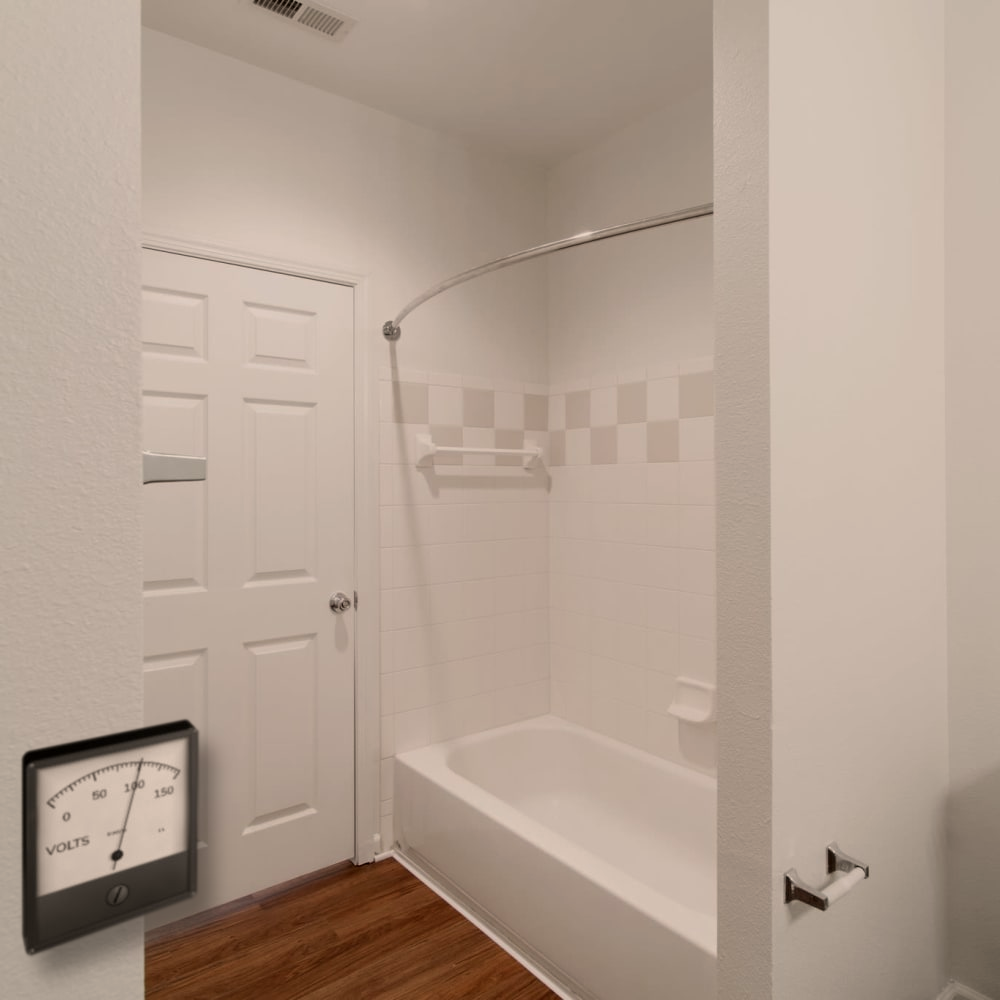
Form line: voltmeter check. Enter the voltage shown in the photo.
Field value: 100 V
